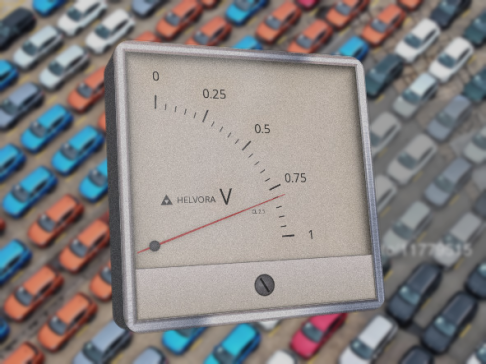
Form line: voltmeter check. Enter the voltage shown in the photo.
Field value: 0.8 V
